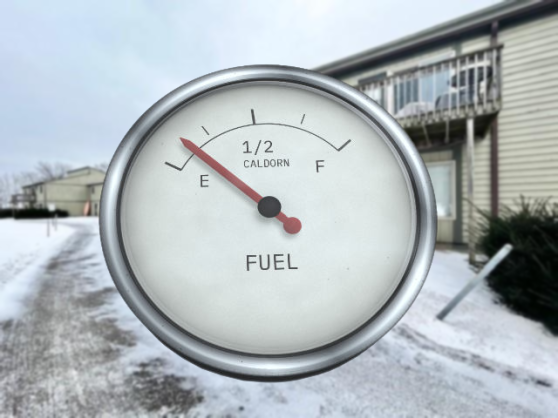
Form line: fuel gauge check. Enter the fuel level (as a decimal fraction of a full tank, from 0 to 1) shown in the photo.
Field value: 0.125
